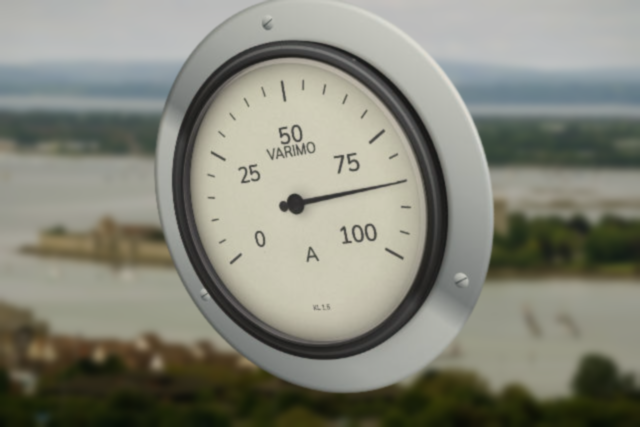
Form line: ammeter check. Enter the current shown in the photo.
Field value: 85 A
